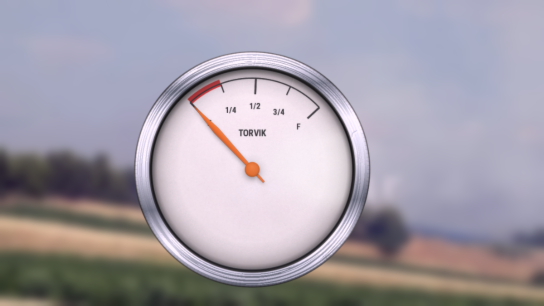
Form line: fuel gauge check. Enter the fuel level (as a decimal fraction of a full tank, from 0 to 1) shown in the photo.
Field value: 0
